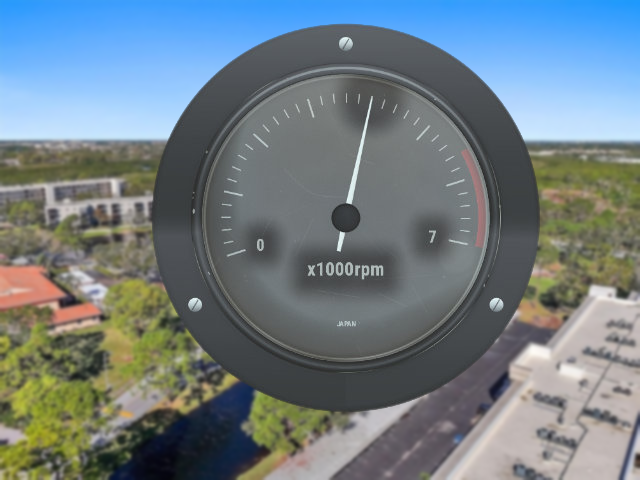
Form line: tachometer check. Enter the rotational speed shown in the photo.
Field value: 4000 rpm
